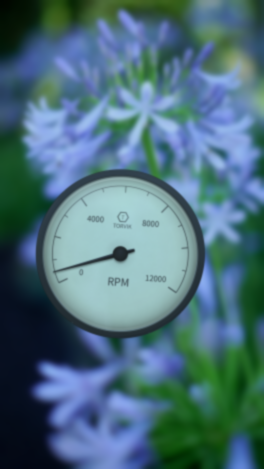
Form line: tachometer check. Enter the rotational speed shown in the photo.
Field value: 500 rpm
